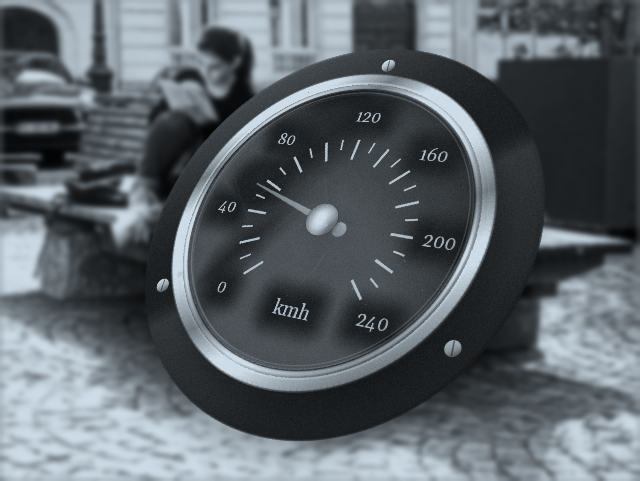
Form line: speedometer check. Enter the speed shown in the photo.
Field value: 55 km/h
